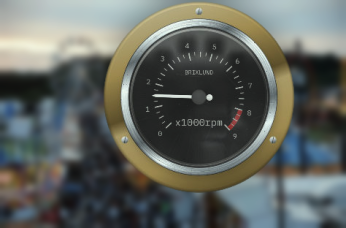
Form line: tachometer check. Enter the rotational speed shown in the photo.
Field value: 1500 rpm
